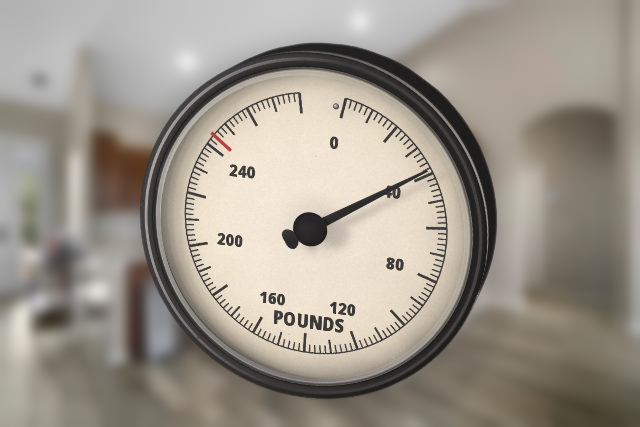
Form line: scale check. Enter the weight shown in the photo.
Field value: 38 lb
